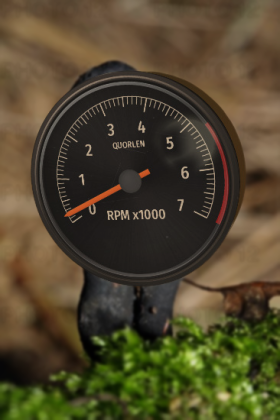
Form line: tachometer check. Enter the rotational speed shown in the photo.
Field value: 200 rpm
